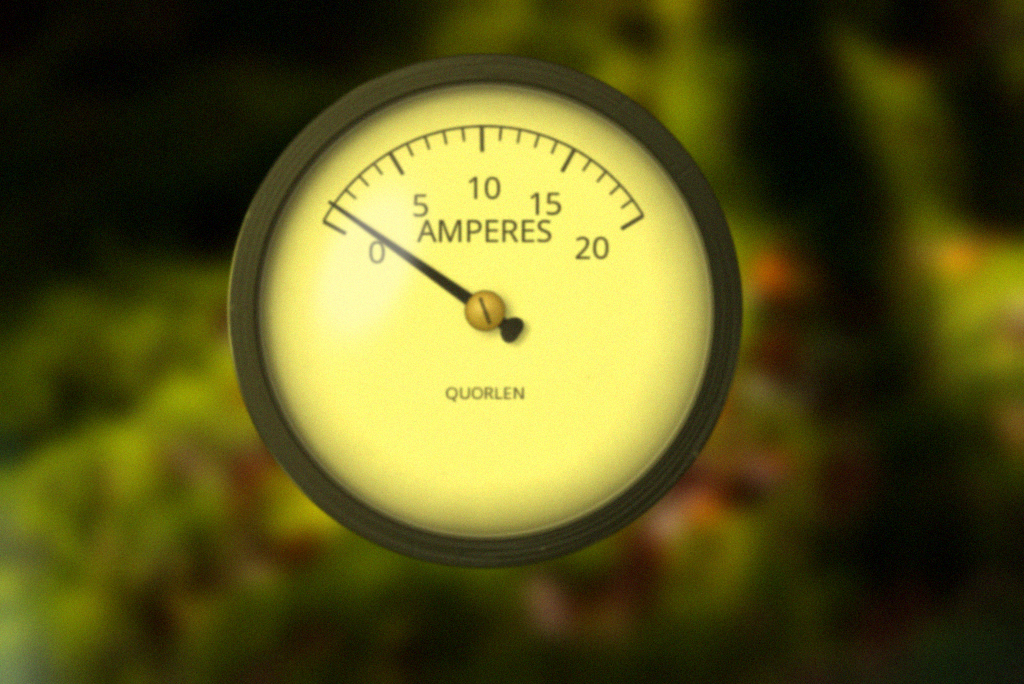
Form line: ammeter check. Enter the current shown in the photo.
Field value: 1 A
